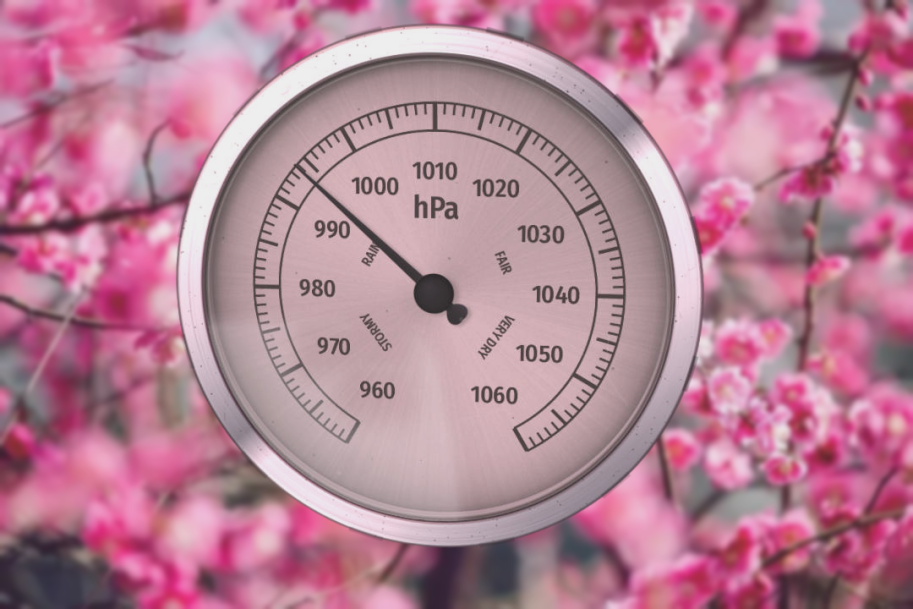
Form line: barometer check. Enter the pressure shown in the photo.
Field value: 994 hPa
